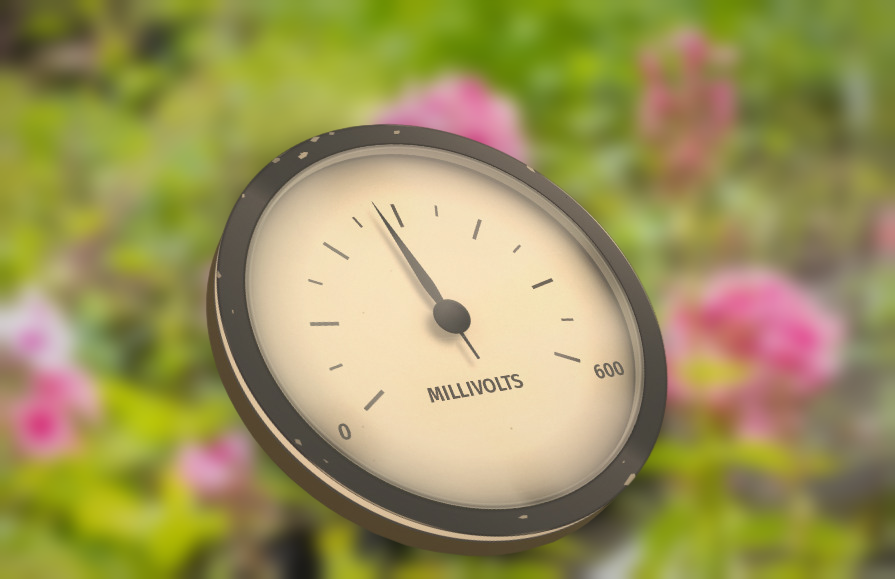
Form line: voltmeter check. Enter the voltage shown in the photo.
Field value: 275 mV
